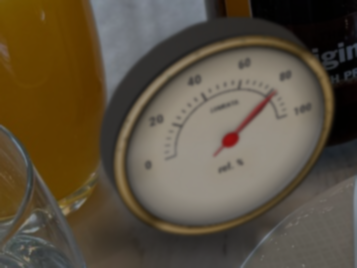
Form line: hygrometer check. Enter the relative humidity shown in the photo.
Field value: 80 %
